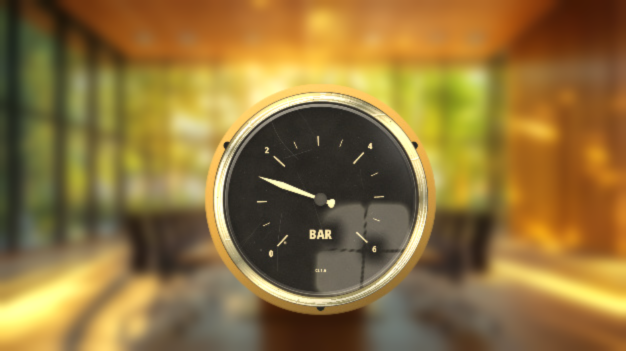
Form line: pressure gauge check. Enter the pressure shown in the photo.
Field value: 1.5 bar
